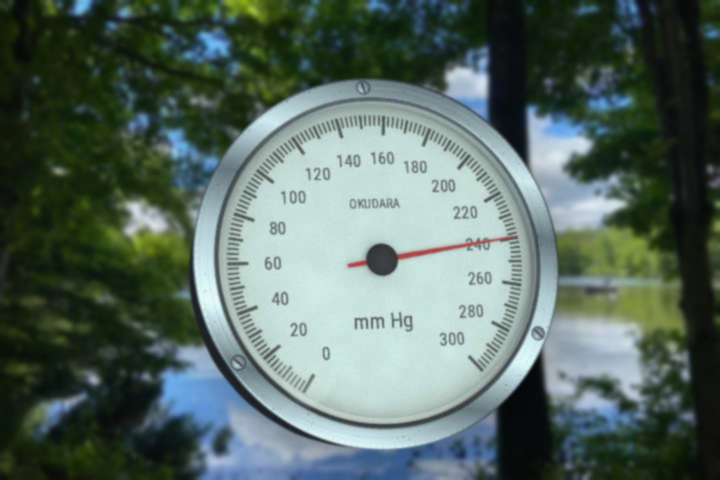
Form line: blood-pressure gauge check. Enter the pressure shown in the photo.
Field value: 240 mmHg
